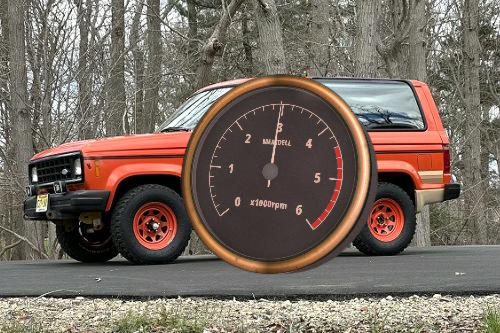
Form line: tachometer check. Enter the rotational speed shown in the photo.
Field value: 3000 rpm
